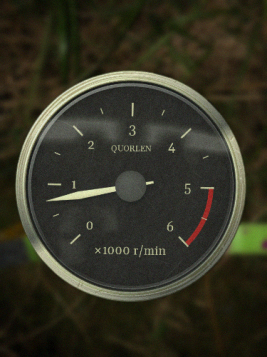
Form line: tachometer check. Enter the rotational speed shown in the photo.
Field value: 750 rpm
